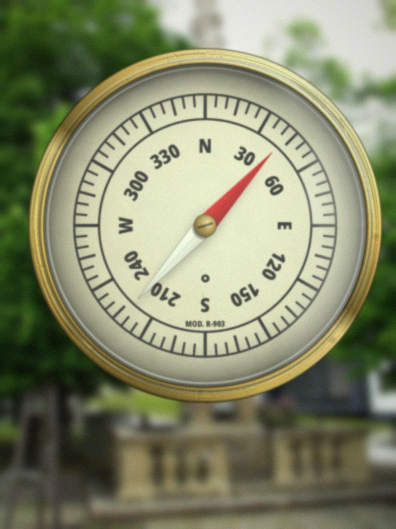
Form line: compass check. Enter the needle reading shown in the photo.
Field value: 42.5 °
